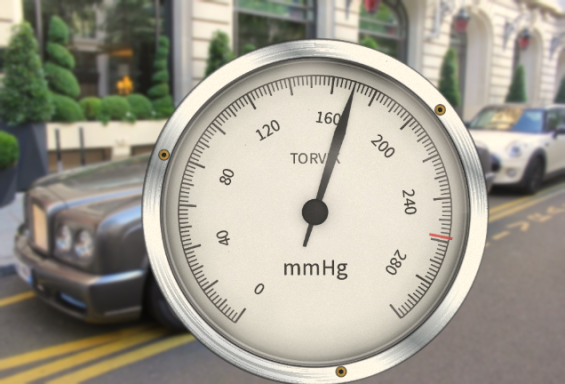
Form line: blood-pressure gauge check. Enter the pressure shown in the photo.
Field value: 170 mmHg
